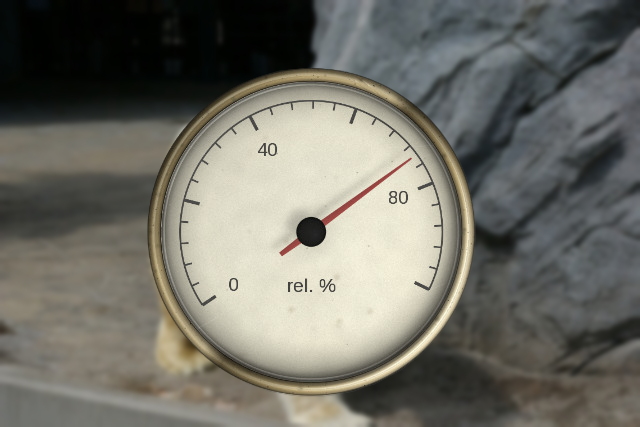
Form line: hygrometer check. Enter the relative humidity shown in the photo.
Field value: 74 %
